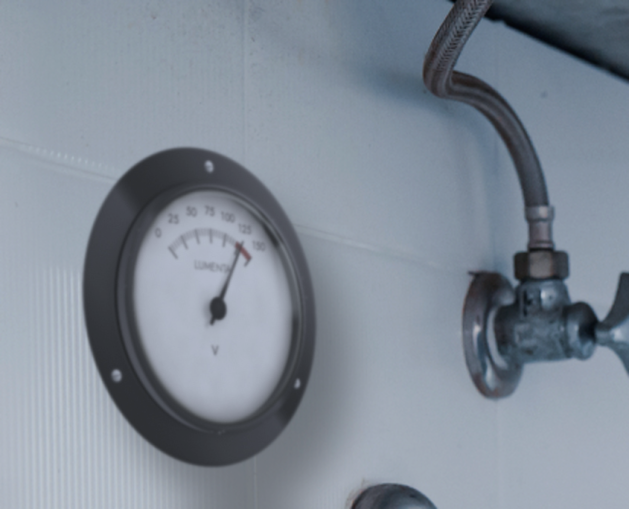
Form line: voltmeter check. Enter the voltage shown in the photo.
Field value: 125 V
